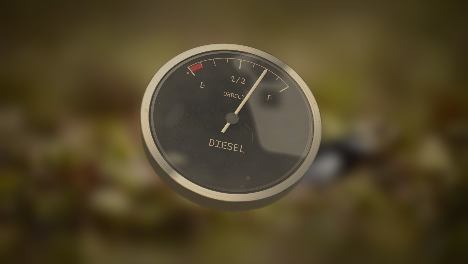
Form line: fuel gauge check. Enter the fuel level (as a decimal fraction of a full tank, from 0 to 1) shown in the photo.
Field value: 0.75
